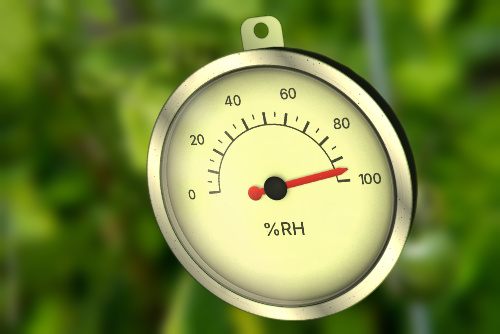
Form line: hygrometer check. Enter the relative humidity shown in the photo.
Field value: 95 %
